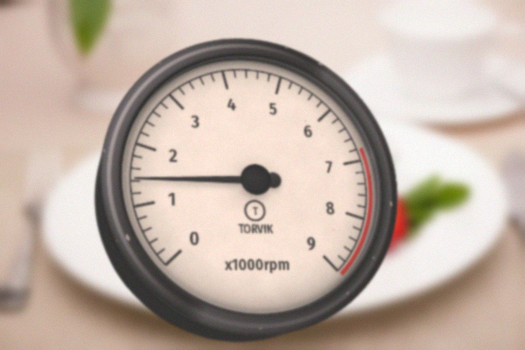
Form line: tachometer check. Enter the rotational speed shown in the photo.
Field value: 1400 rpm
